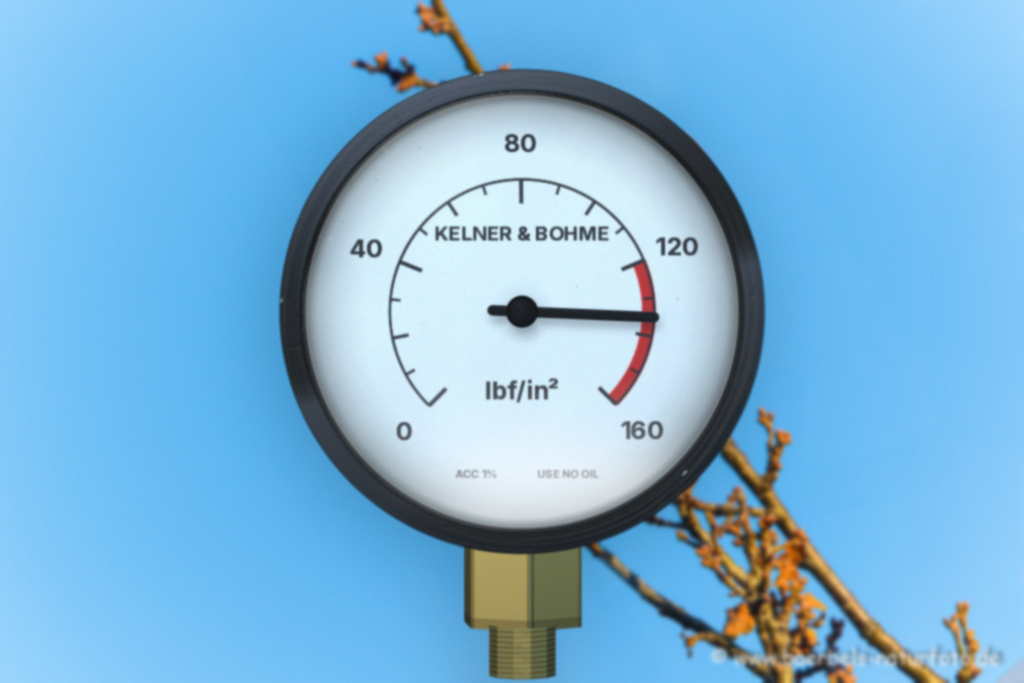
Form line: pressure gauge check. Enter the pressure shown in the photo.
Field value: 135 psi
